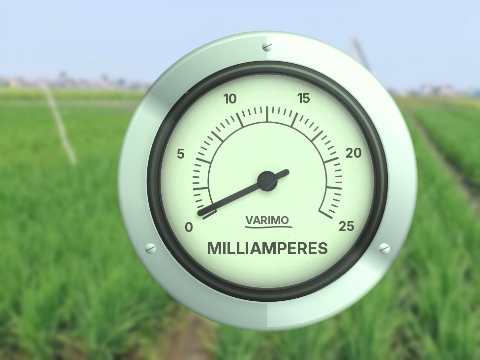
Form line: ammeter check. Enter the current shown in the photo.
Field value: 0.5 mA
